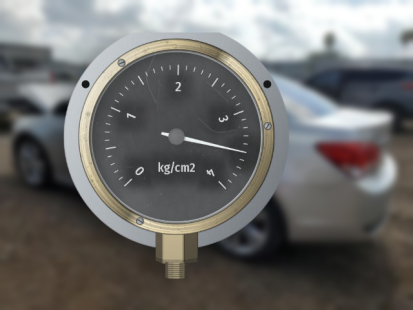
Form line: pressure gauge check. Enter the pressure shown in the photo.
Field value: 3.5 kg/cm²
